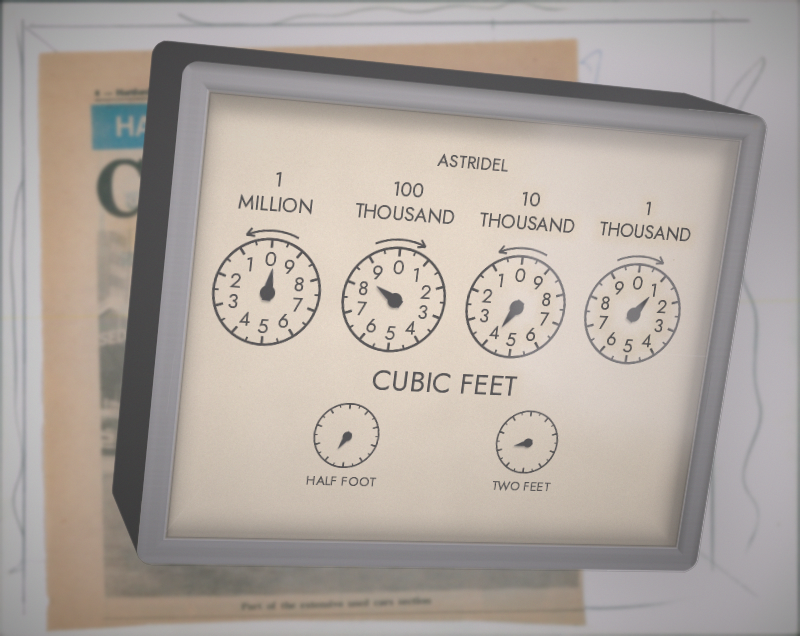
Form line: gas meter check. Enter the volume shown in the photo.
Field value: 984100 ft³
